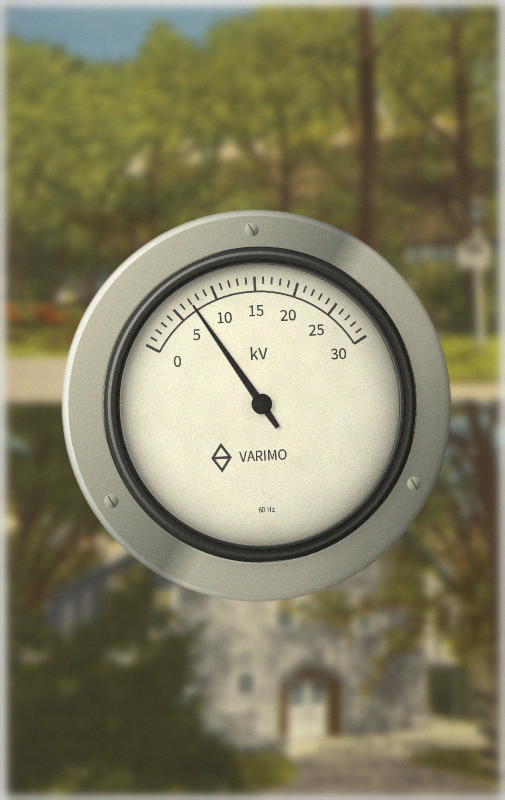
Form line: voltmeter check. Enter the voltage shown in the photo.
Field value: 7 kV
